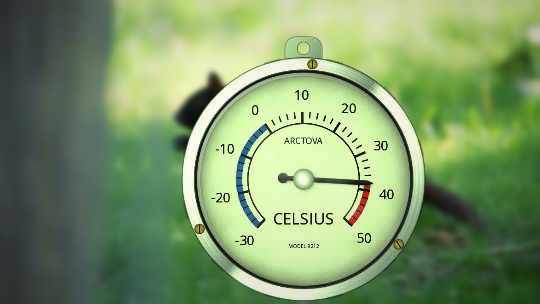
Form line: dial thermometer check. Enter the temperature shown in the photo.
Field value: 38 °C
